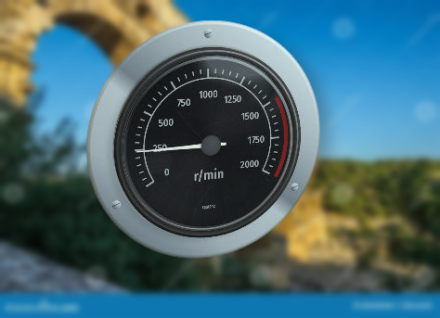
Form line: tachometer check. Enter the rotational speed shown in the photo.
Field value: 250 rpm
